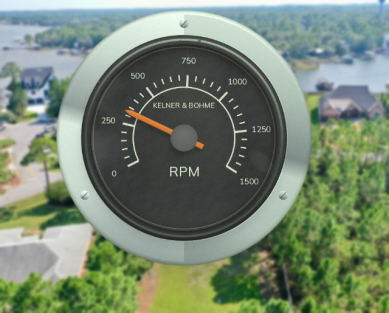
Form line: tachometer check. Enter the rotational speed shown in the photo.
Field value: 325 rpm
